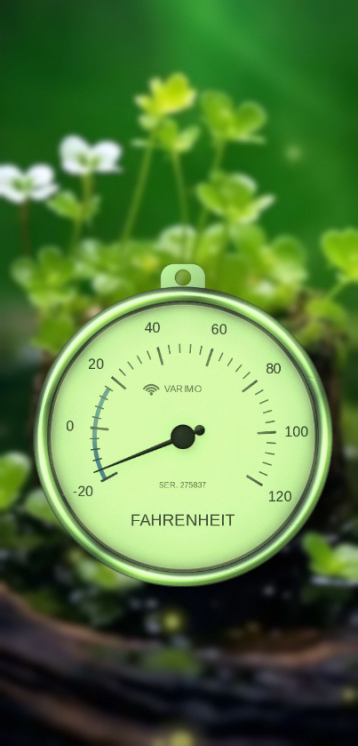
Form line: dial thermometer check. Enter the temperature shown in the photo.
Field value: -16 °F
